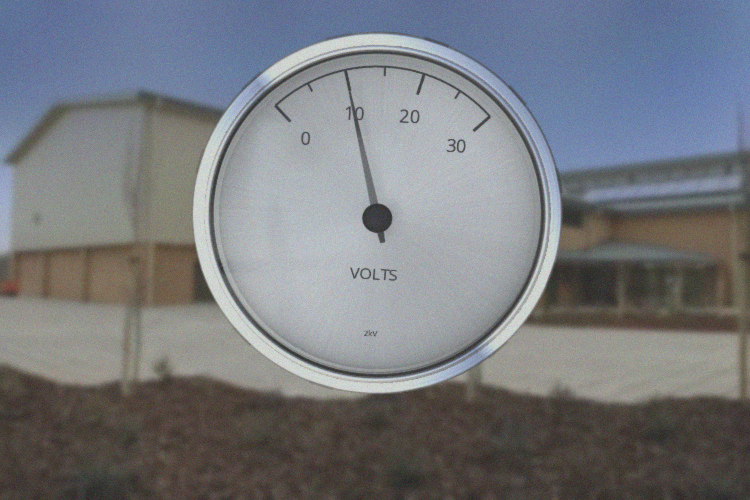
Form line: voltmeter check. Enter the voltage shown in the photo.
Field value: 10 V
